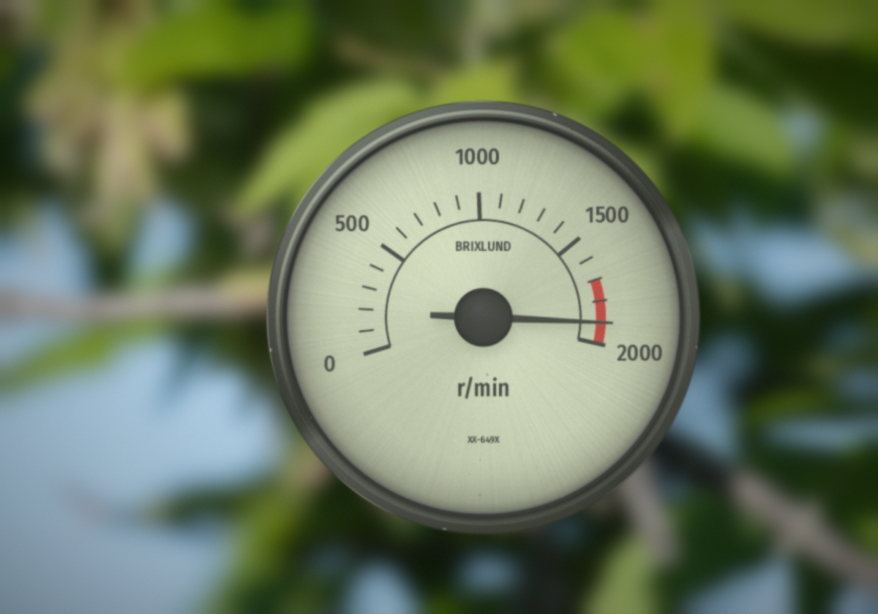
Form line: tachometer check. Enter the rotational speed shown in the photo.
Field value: 1900 rpm
